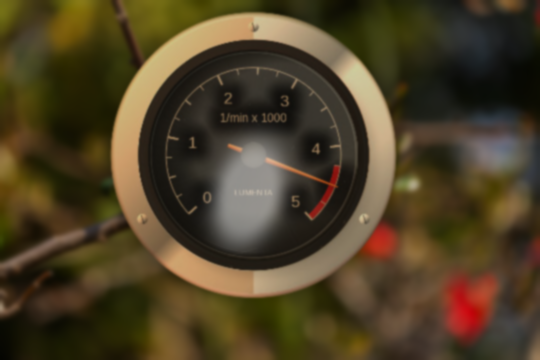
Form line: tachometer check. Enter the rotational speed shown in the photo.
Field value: 4500 rpm
